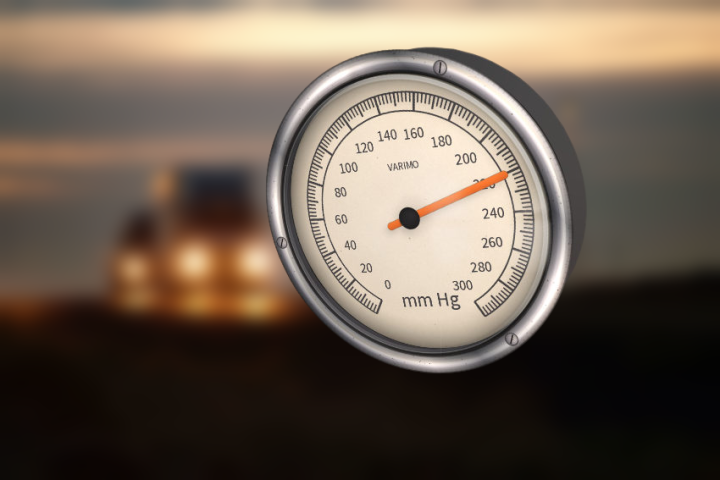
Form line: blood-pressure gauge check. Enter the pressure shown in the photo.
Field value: 220 mmHg
